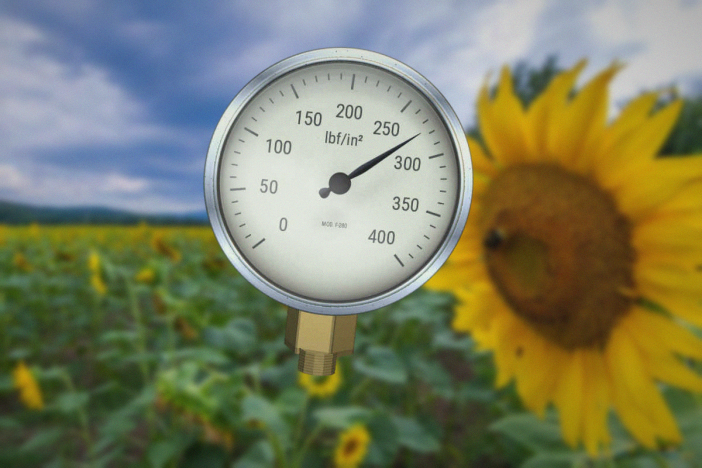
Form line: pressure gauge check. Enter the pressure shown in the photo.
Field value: 275 psi
